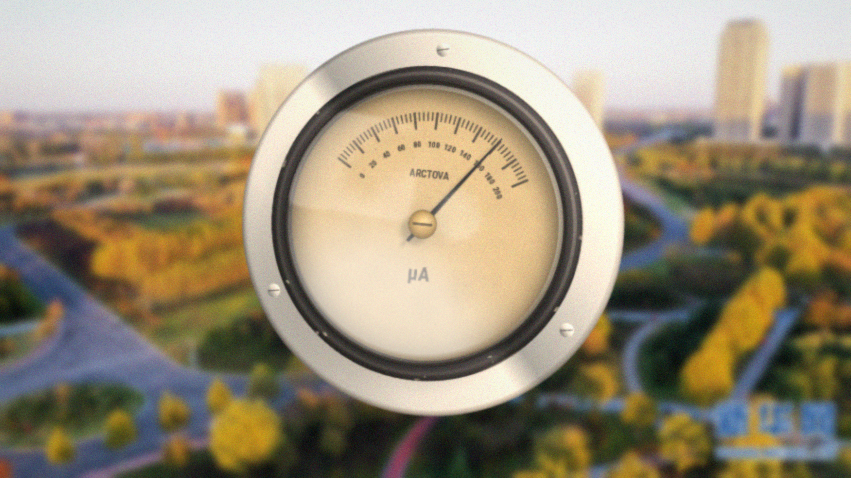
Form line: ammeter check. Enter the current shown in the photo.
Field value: 160 µA
